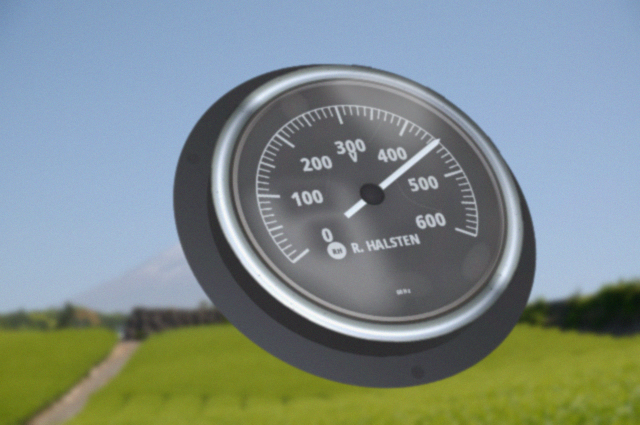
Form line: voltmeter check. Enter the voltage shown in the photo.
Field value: 450 V
